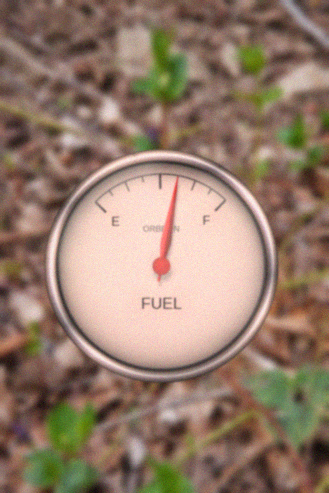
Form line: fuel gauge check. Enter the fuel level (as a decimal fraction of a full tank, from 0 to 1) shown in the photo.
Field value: 0.625
